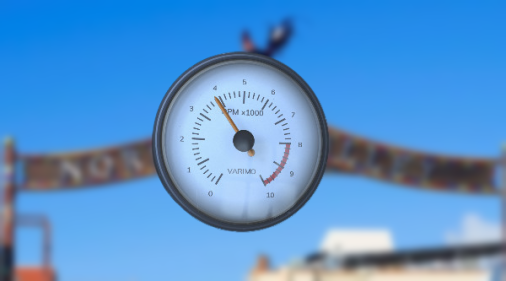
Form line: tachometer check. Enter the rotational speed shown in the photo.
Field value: 3800 rpm
